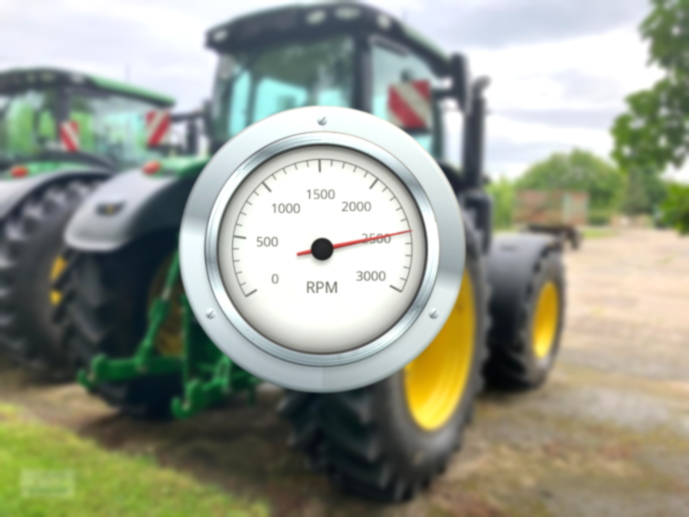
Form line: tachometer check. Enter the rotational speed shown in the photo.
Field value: 2500 rpm
